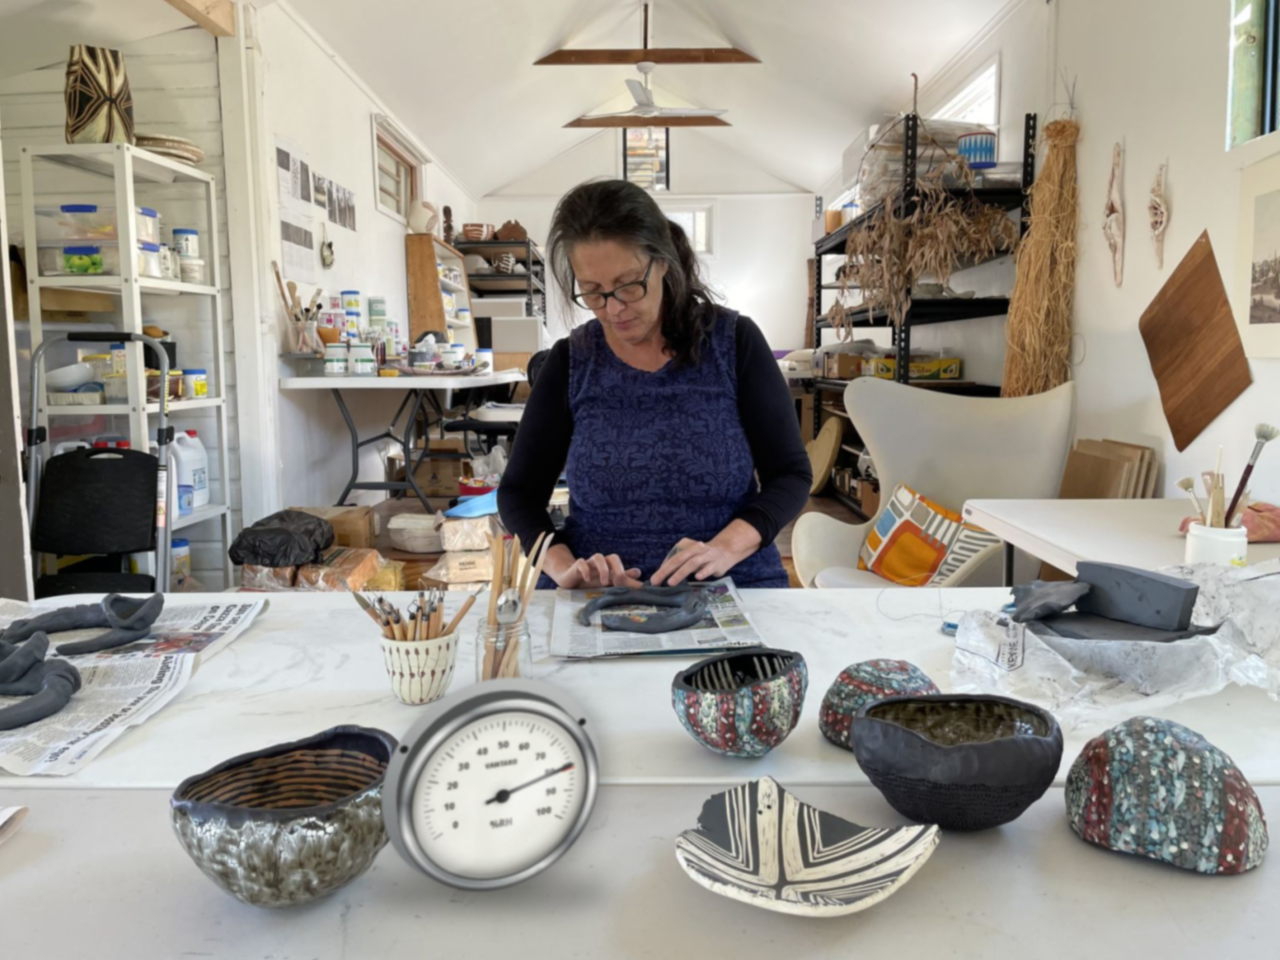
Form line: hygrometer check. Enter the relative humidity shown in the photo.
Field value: 80 %
